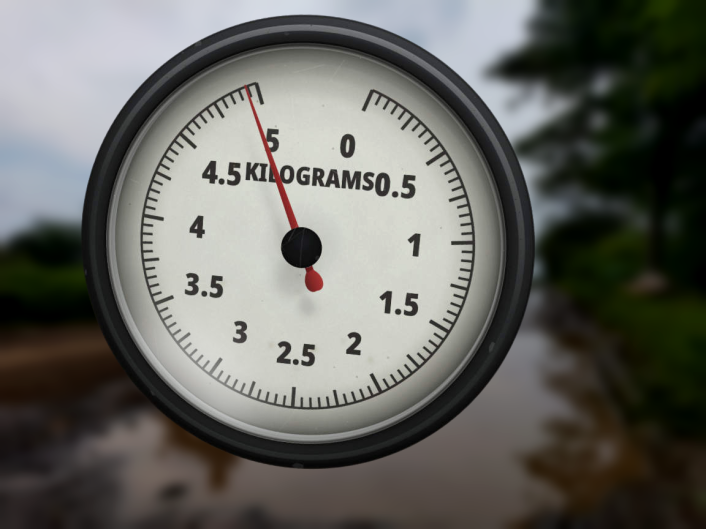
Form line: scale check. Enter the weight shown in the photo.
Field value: 4.95 kg
